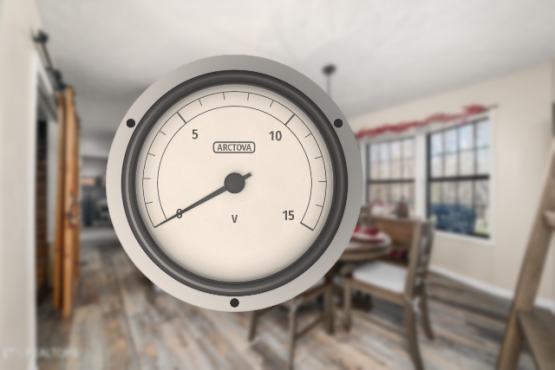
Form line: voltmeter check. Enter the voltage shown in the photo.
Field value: 0 V
